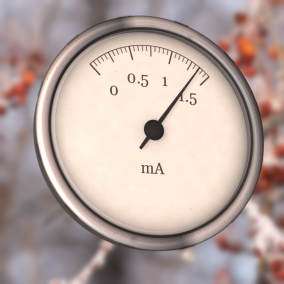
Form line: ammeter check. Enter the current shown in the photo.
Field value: 1.35 mA
